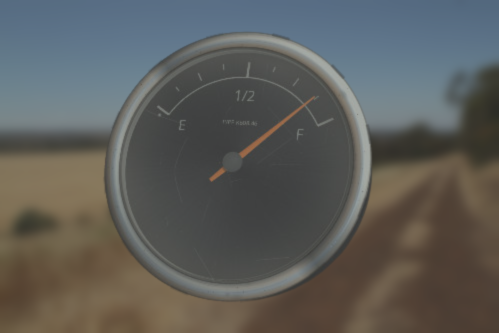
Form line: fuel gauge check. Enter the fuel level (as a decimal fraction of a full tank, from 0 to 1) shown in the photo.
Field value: 0.875
